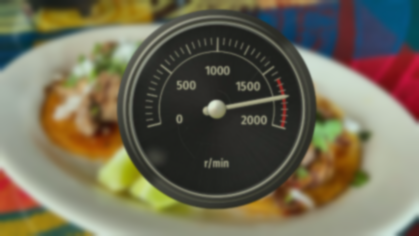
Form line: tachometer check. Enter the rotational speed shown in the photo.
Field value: 1750 rpm
